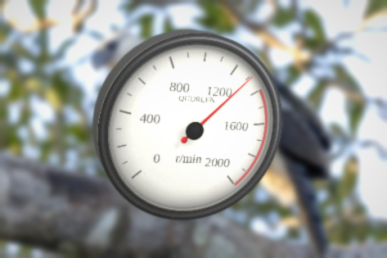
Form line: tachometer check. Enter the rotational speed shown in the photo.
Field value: 1300 rpm
